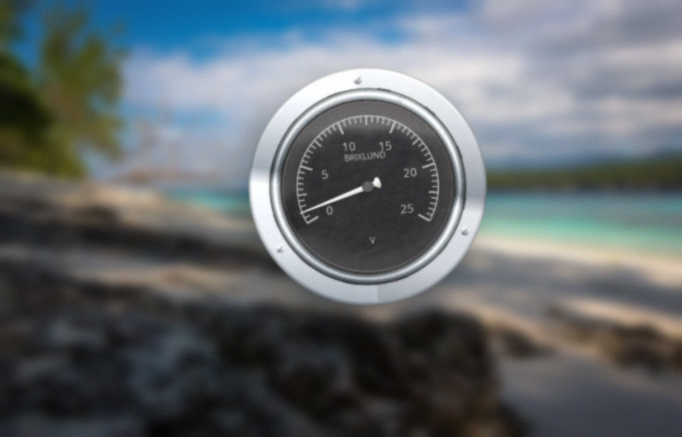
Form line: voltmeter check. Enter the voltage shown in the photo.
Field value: 1 V
